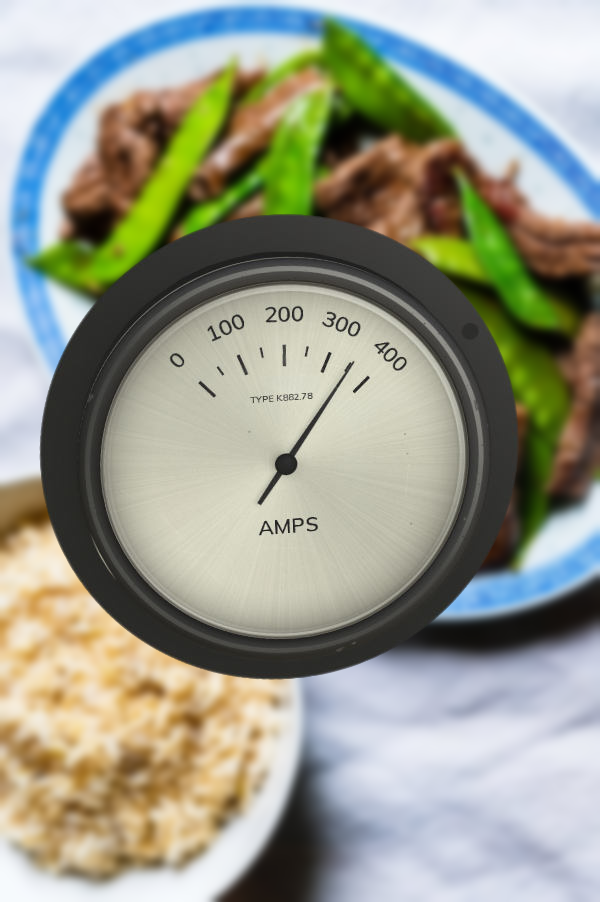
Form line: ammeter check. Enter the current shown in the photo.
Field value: 350 A
